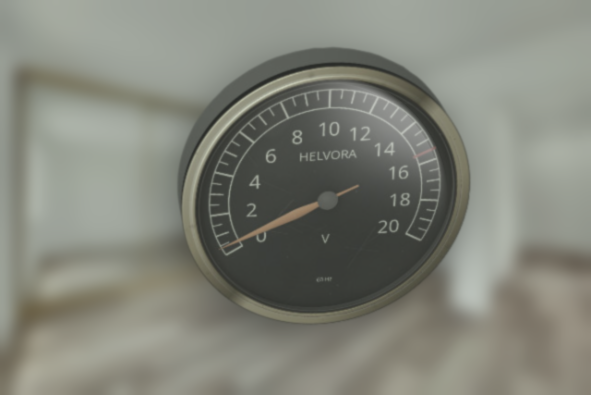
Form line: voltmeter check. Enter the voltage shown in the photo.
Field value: 0.5 V
